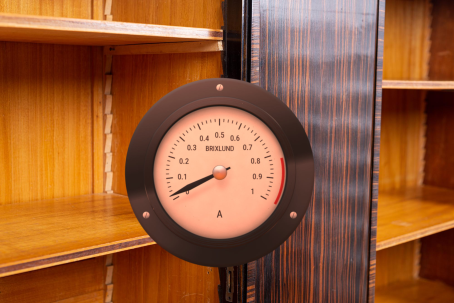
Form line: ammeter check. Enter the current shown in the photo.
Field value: 0.02 A
